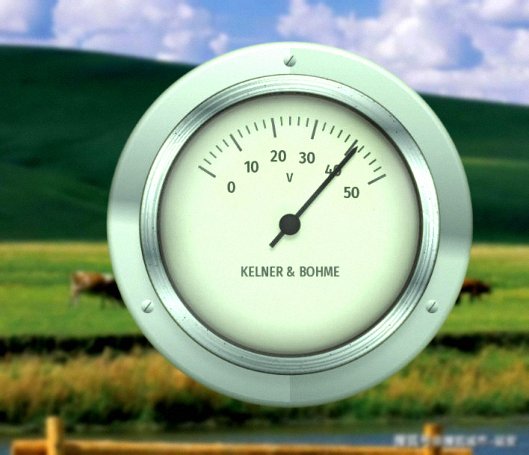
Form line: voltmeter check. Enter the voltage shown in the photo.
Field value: 41 V
